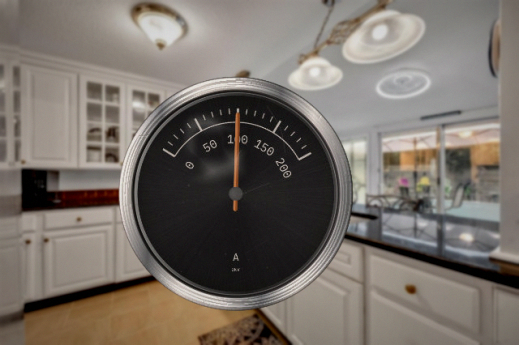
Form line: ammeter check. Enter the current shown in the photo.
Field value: 100 A
